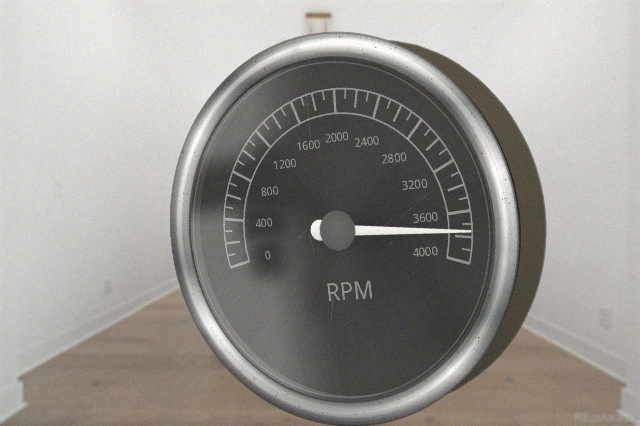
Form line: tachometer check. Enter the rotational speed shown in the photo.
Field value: 3750 rpm
